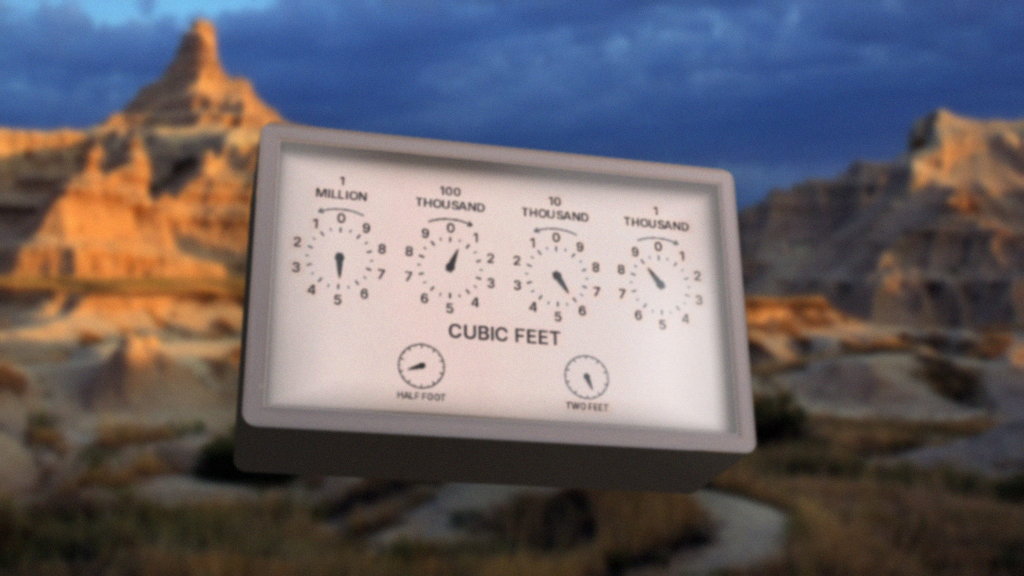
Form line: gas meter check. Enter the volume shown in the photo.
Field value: 505900 ft³
